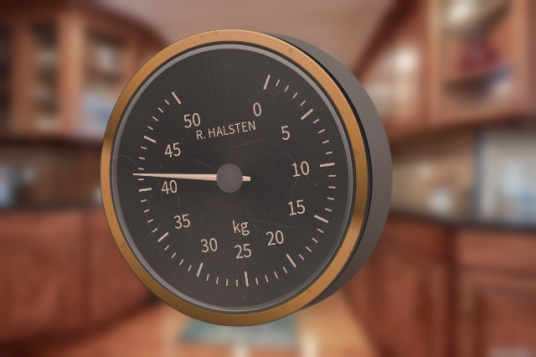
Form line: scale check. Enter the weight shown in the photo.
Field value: 41.5 kg
